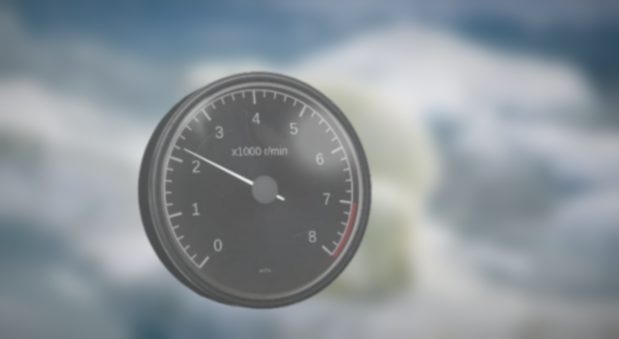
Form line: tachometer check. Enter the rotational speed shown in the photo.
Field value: 2200 rpm
